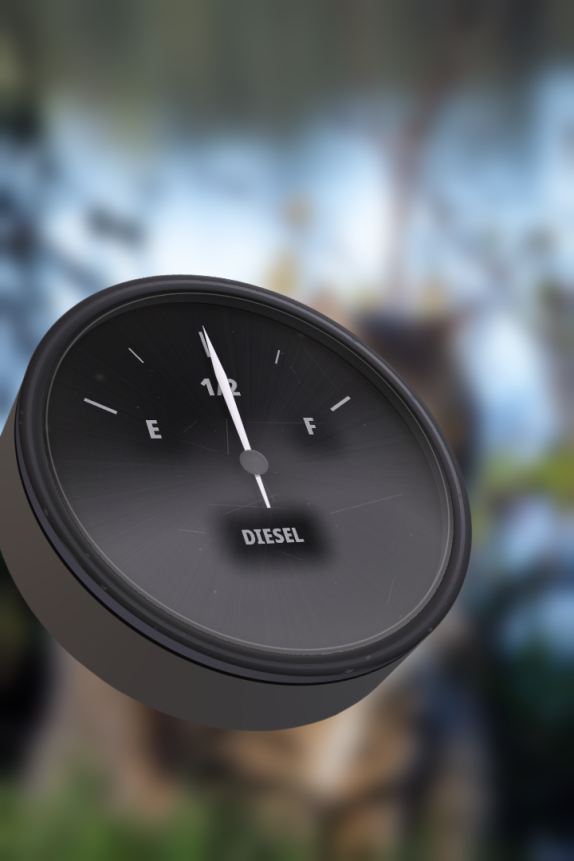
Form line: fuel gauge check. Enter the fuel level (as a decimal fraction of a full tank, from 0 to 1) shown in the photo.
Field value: 0.5
